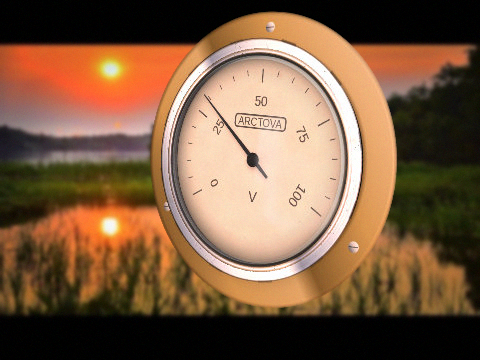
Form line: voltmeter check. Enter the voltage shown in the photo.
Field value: 30 V
